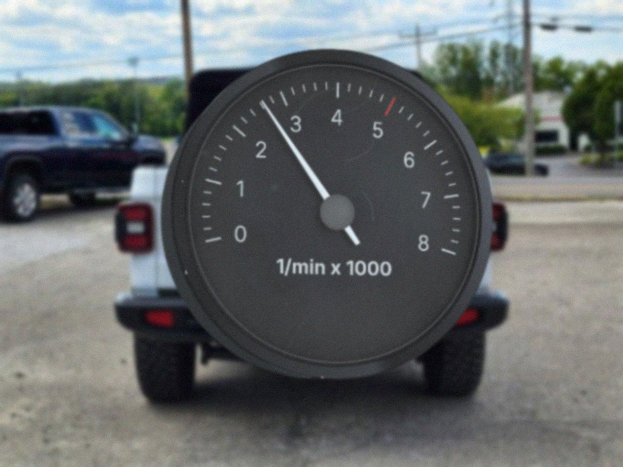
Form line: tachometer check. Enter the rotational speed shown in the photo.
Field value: 2600 rpm
